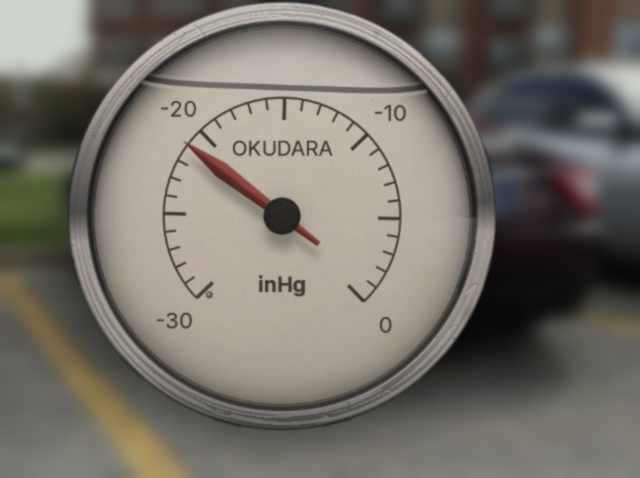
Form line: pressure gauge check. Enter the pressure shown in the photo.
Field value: -21 inHg
